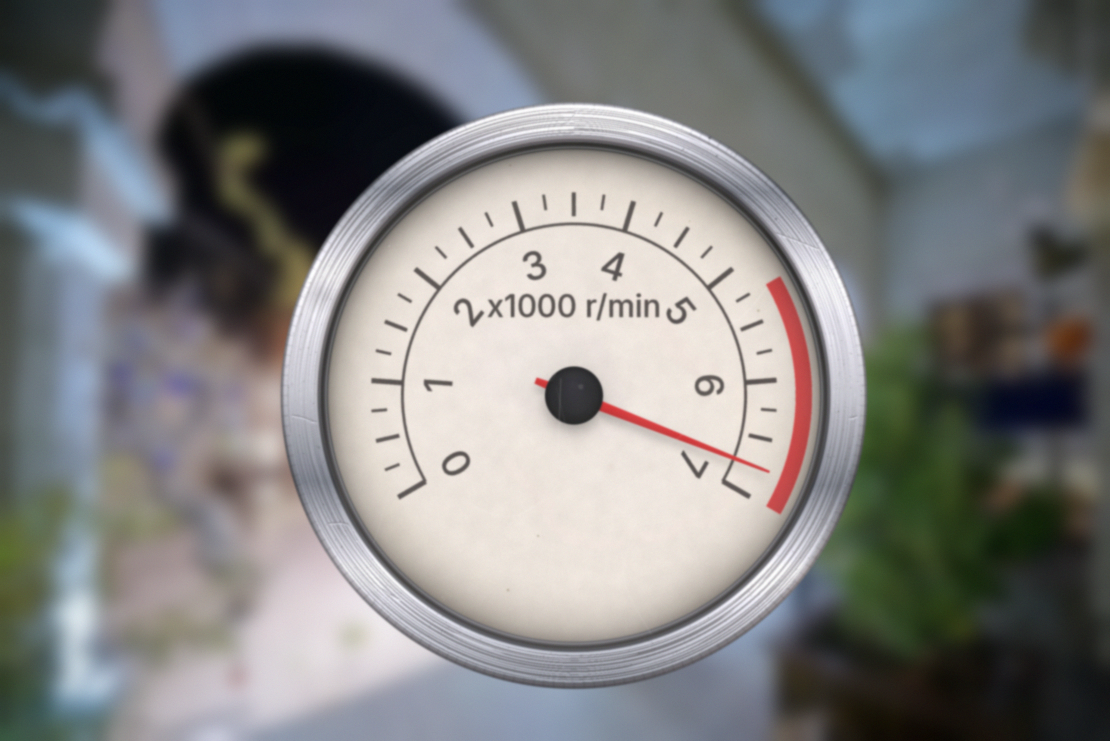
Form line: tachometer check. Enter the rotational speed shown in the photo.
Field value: 6750 rpm
